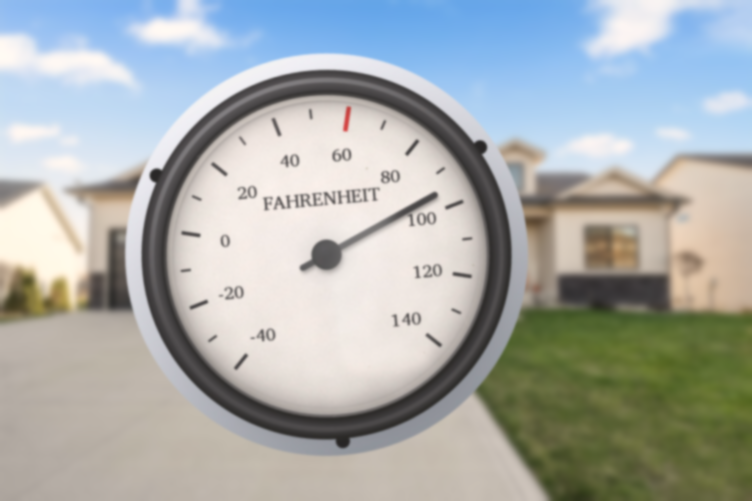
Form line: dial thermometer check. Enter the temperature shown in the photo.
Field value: 95 °F
